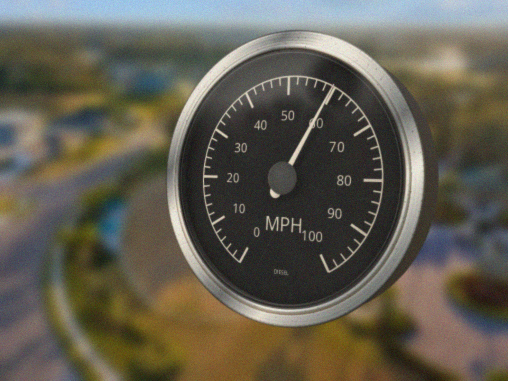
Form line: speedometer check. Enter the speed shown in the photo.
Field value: 60 mph
